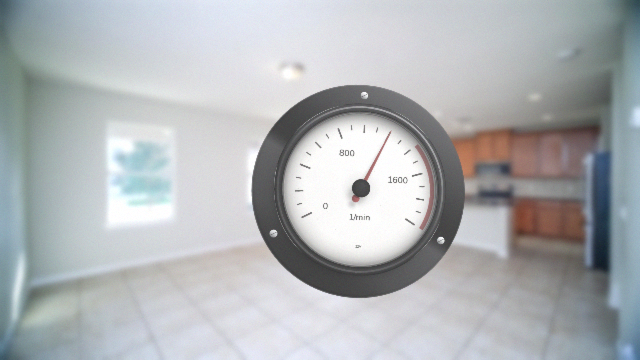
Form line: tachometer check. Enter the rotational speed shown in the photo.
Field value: 1200 rpm
